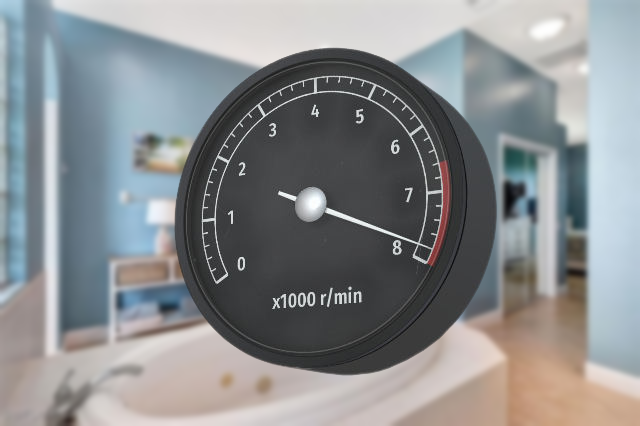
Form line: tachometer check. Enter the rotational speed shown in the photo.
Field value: 7800 rpm
